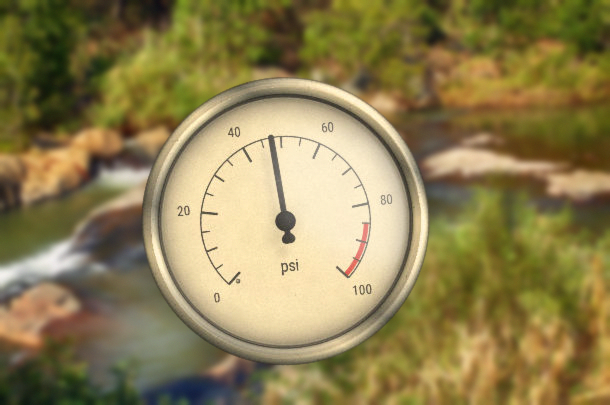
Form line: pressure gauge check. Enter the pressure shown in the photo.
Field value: 47.5 psi
